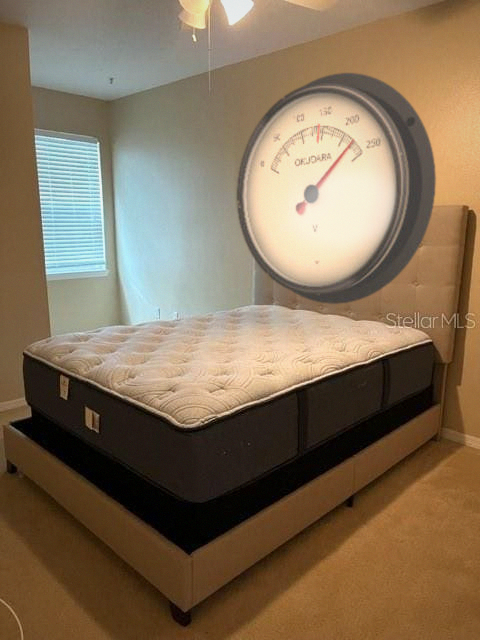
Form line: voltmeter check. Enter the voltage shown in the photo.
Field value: 225 V
